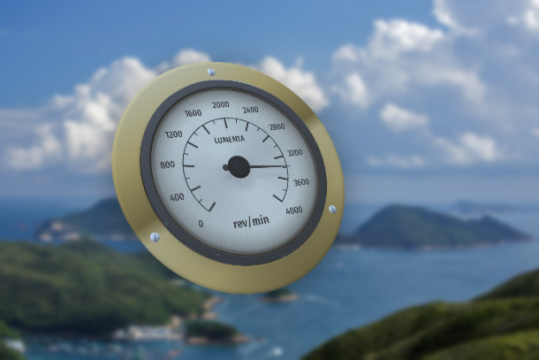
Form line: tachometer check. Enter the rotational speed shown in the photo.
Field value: 3400 rpm
